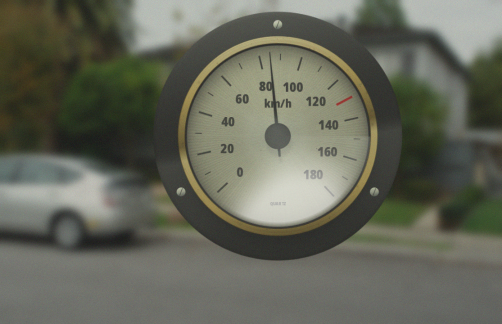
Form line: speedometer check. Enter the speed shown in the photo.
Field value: 85 km/h
